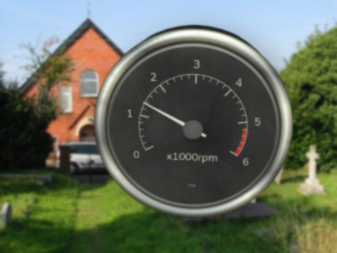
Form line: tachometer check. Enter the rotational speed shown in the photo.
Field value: 1400 rpm
